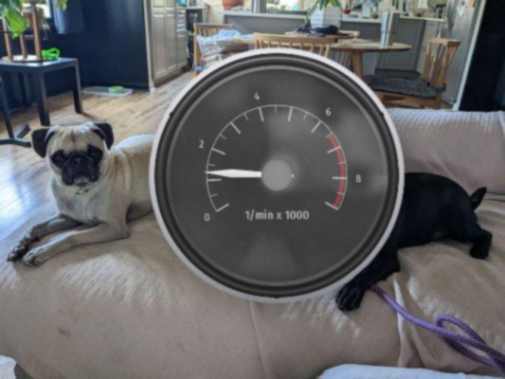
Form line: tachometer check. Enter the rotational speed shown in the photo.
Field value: 1250 rpm
